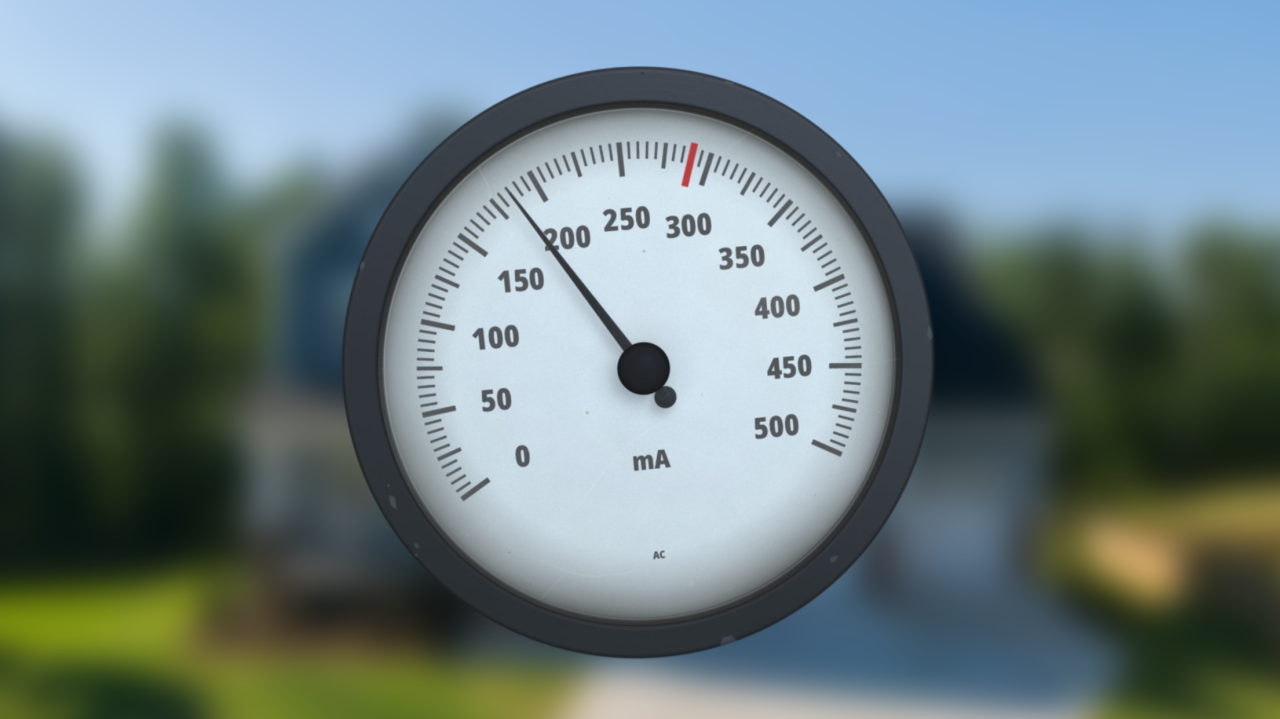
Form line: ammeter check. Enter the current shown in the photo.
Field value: 185 mA
